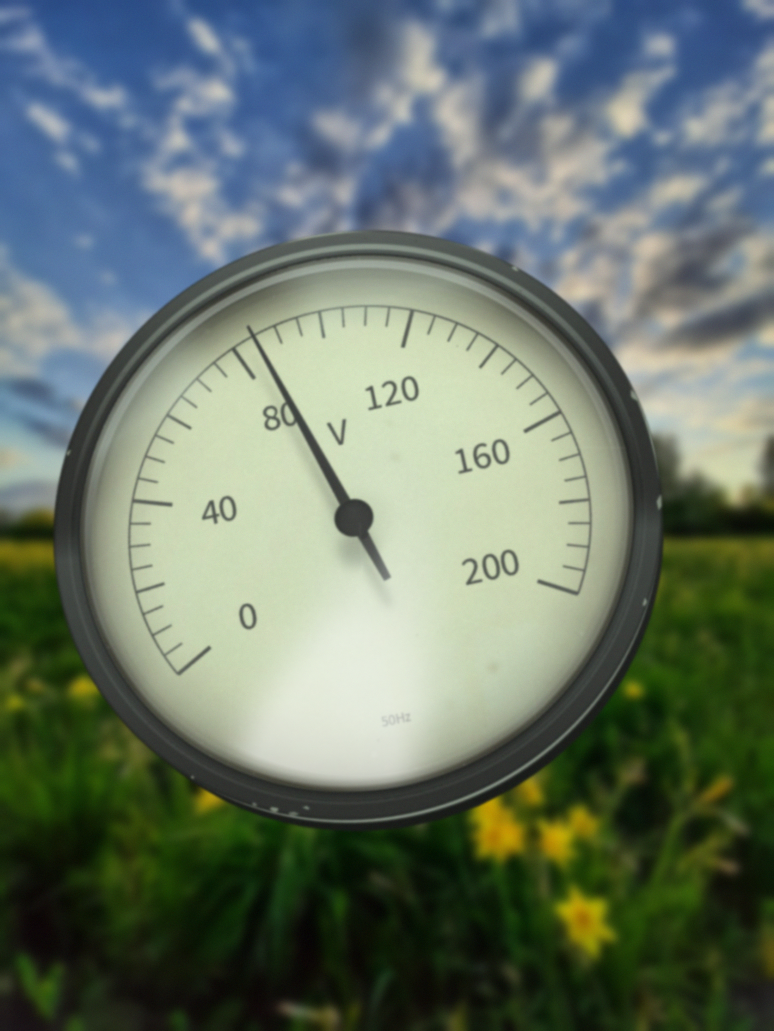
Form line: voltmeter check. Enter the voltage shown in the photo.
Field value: 85 V
